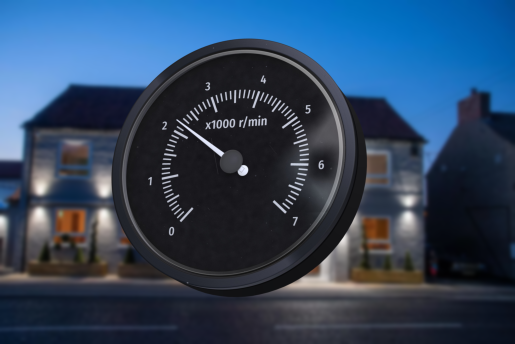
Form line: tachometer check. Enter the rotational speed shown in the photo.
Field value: 2200 rpm
